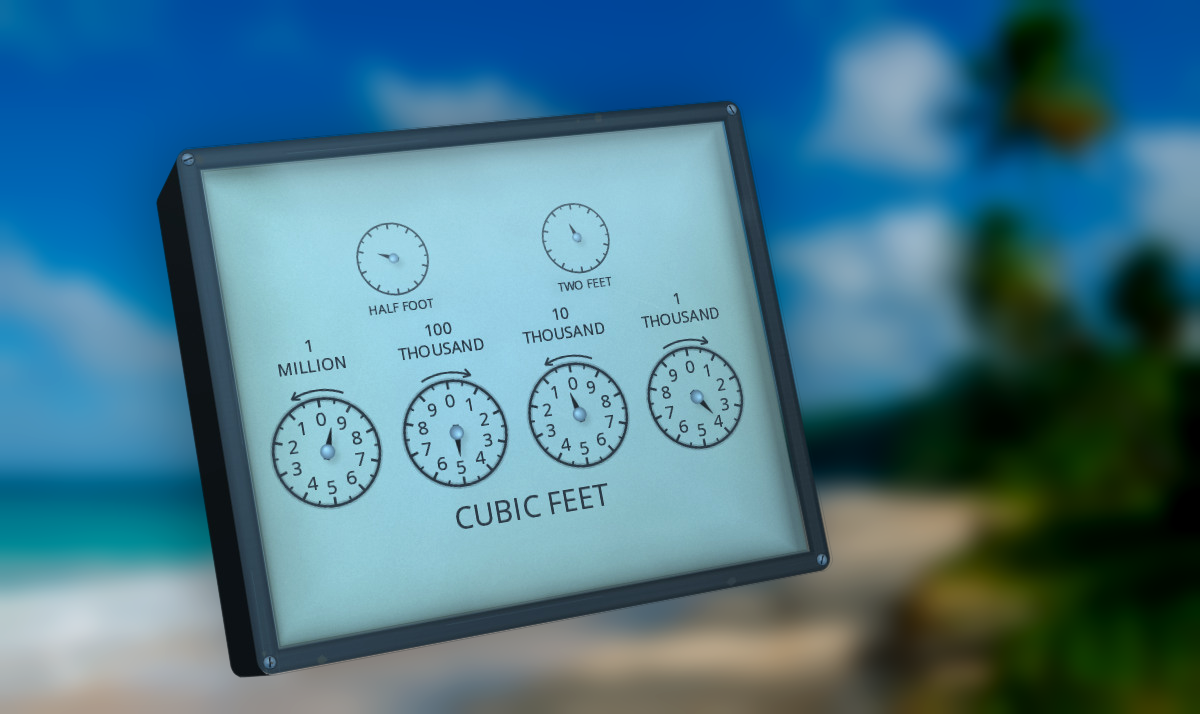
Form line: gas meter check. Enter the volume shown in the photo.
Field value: 950400 ft³
